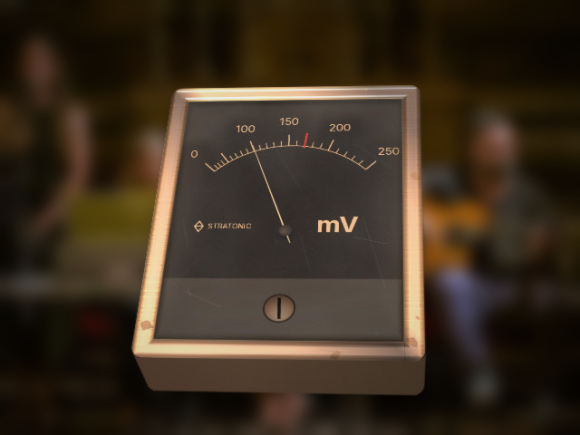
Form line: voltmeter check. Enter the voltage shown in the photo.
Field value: 100 mV
